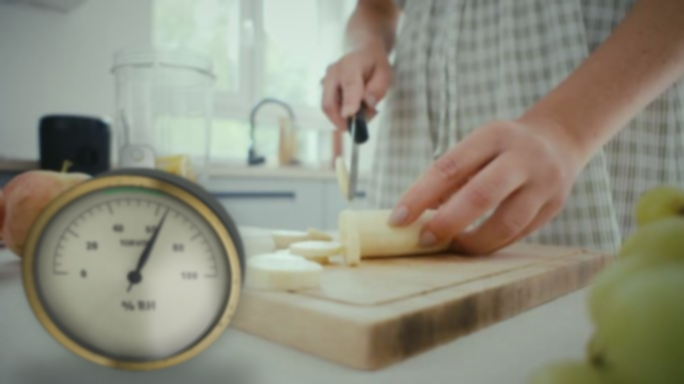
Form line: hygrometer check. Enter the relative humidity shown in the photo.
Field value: 64 %
